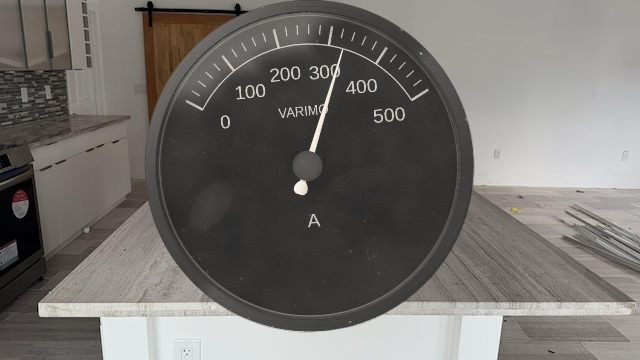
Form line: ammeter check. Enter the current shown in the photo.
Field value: 330 A
